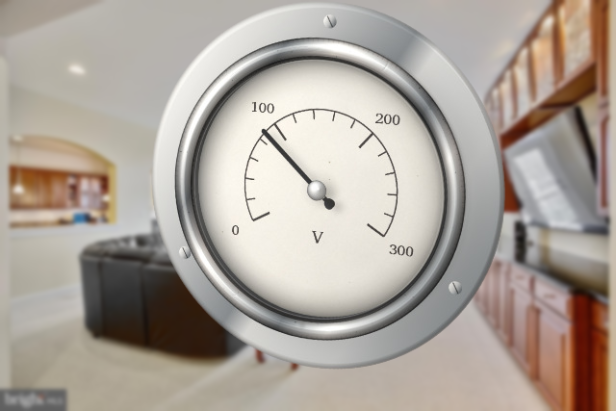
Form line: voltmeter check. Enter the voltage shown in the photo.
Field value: 90 V
